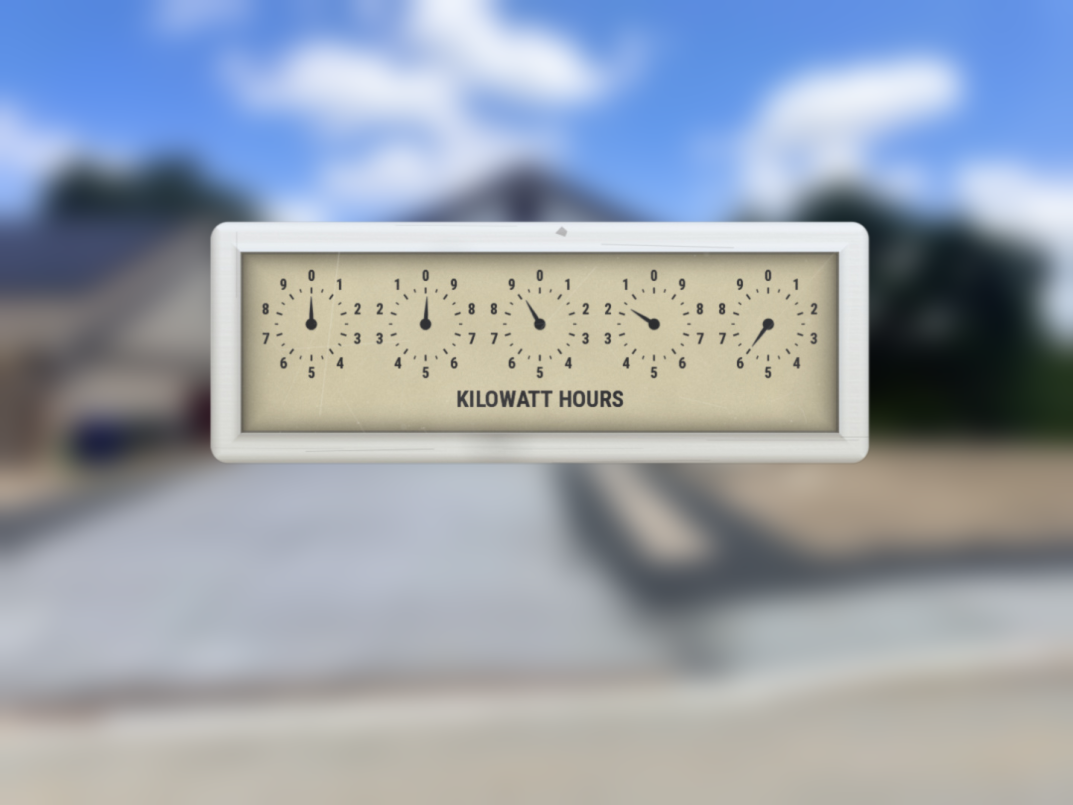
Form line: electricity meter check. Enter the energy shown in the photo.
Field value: 99916 kWh
